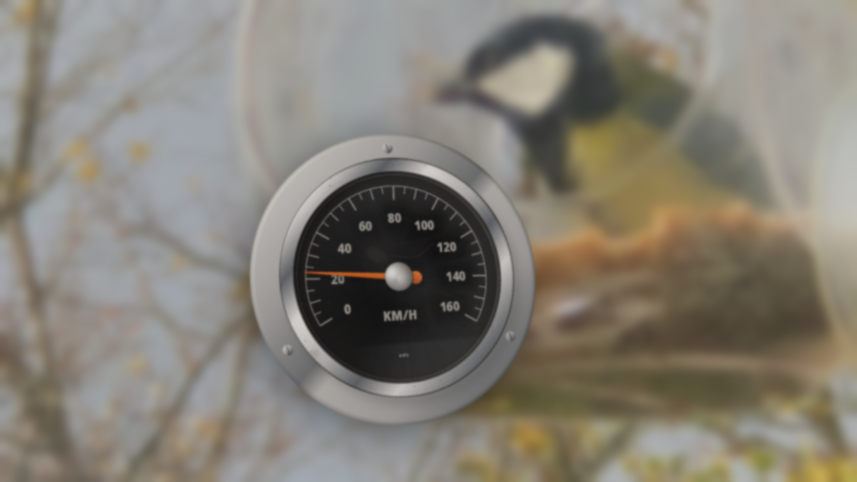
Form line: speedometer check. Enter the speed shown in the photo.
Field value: 22.5 km/h
